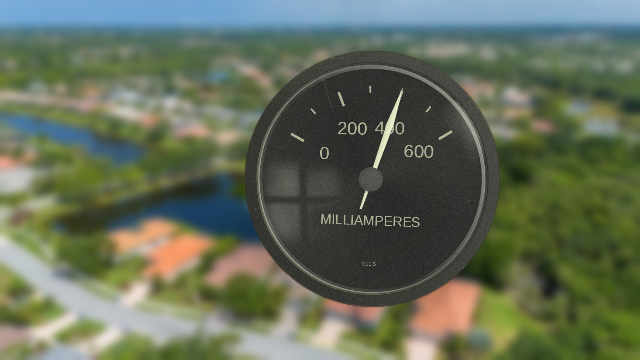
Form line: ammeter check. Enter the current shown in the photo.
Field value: 400 mA
